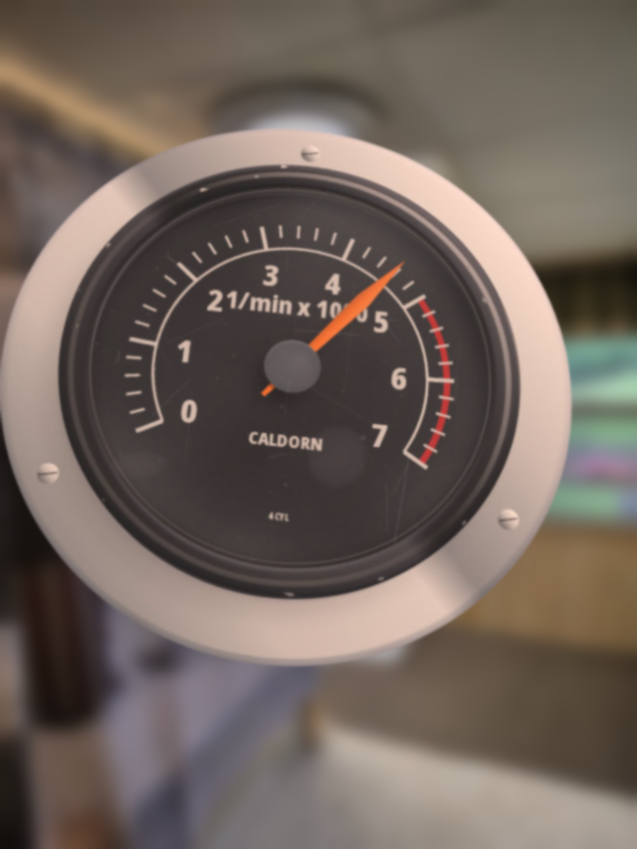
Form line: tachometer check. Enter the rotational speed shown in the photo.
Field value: 4600 rpm
